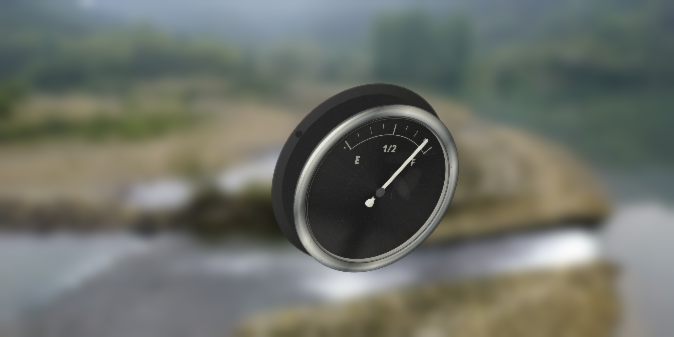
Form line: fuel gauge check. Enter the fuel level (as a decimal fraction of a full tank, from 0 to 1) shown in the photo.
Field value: 0.875
